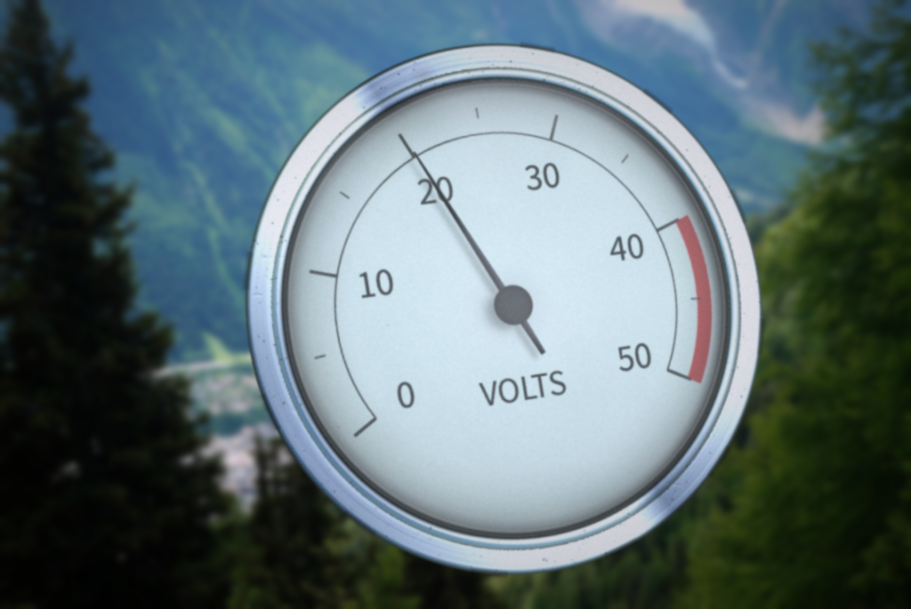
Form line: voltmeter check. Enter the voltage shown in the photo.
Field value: 20 V
